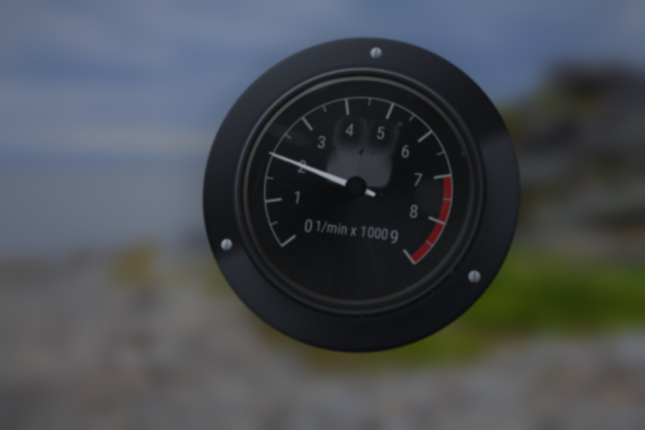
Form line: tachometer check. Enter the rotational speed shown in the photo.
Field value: 2000 rpm
